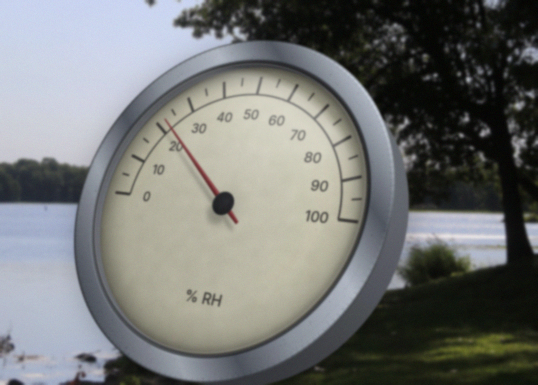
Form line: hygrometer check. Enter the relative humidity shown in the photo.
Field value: 22.5 %
